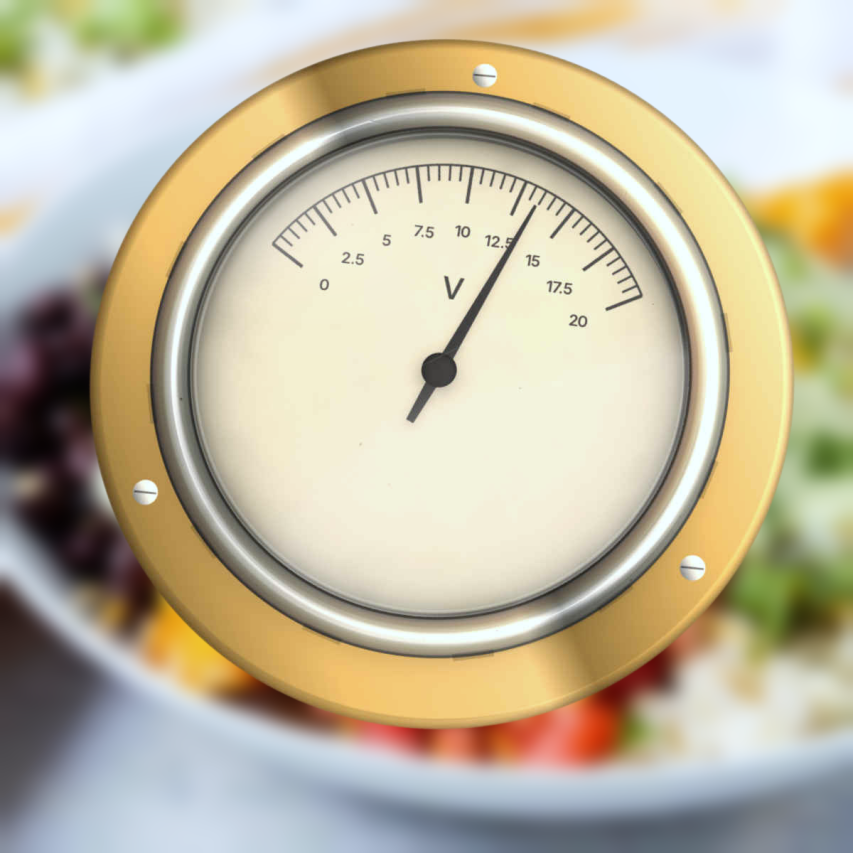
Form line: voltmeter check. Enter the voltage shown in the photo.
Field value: 13.5 V
